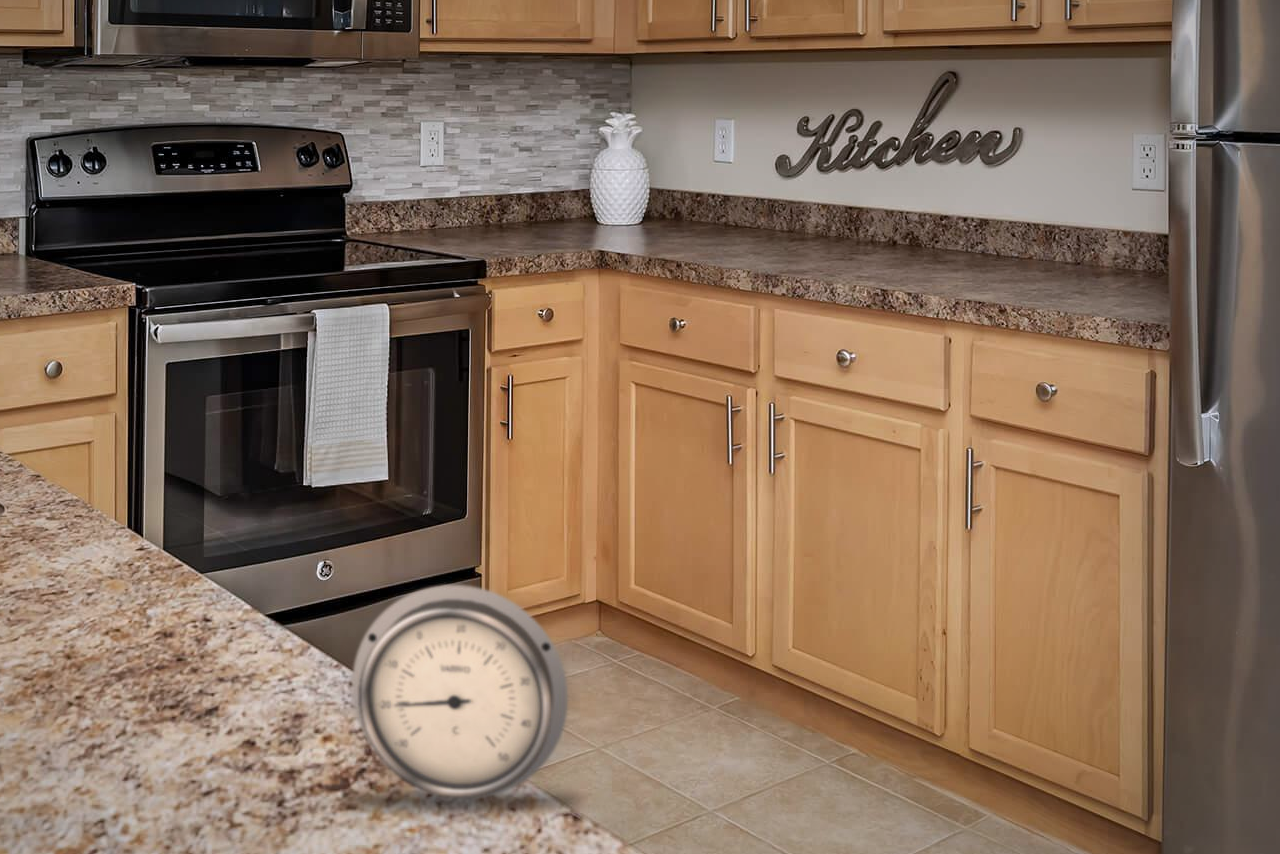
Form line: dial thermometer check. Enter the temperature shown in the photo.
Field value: -20 °C
